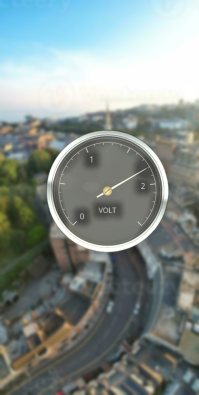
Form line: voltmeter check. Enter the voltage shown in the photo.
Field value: 1.8 V
